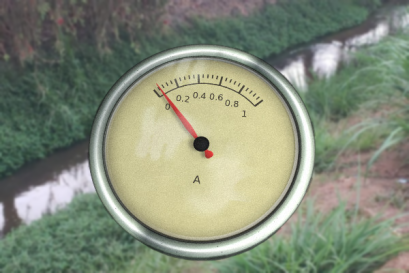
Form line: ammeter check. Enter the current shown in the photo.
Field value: 0.04 A
